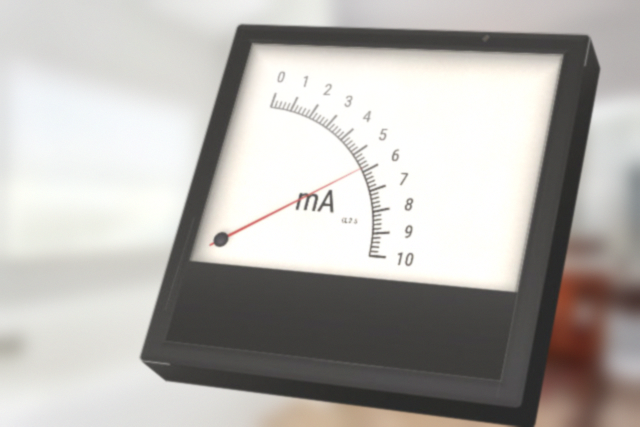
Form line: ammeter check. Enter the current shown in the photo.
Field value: 6 mA
